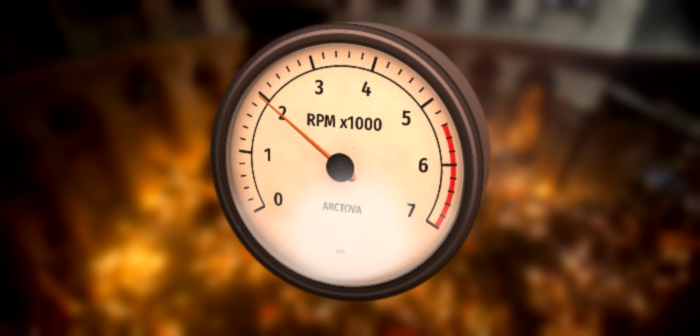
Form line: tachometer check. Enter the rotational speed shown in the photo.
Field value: 2000 rpm
